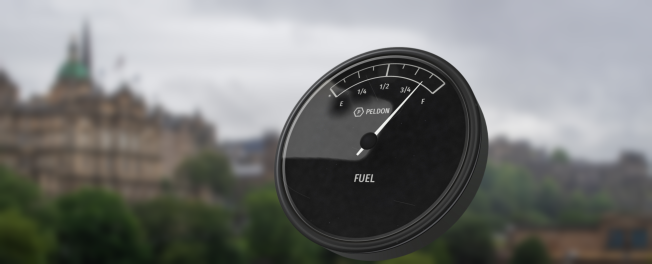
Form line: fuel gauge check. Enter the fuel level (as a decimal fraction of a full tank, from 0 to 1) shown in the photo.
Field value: 0.875
